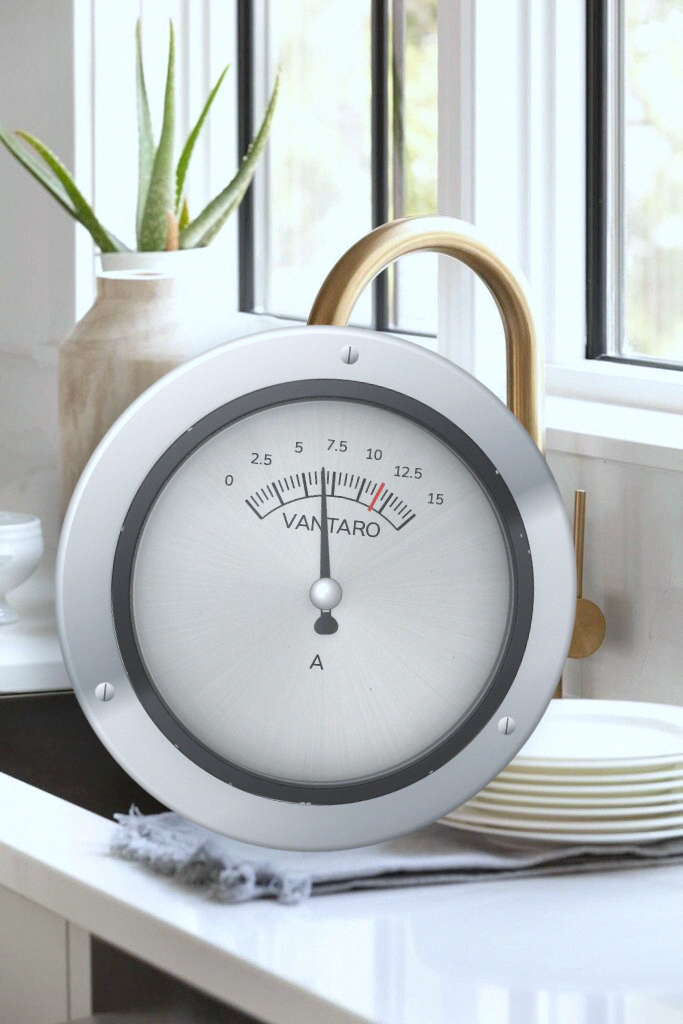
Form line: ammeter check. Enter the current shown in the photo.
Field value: 6.5 A
